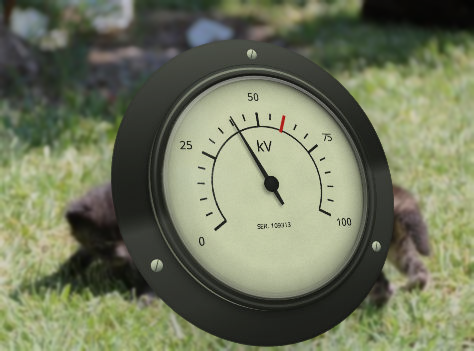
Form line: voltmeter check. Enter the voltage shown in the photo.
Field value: 40 kV
